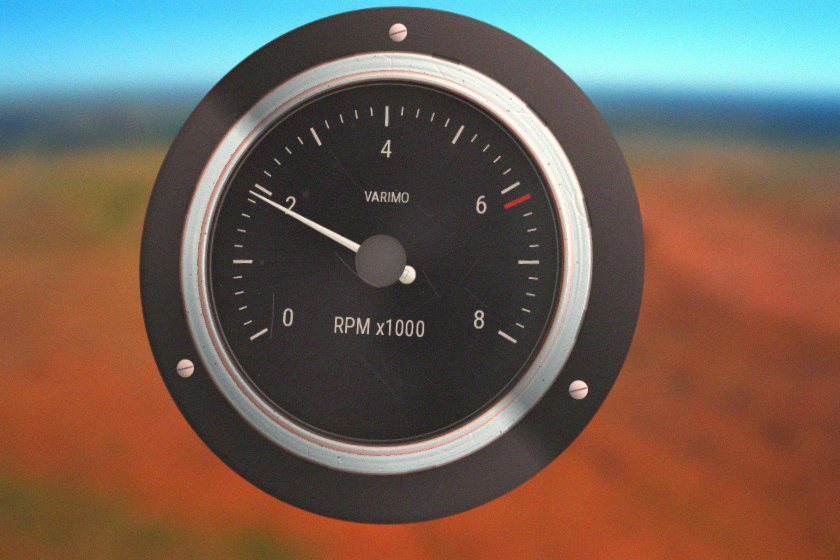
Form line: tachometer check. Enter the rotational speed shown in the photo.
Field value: 1900 rpm
